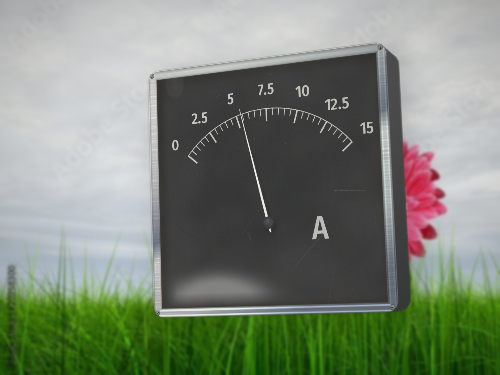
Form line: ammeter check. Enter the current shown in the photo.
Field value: 5.5 A
